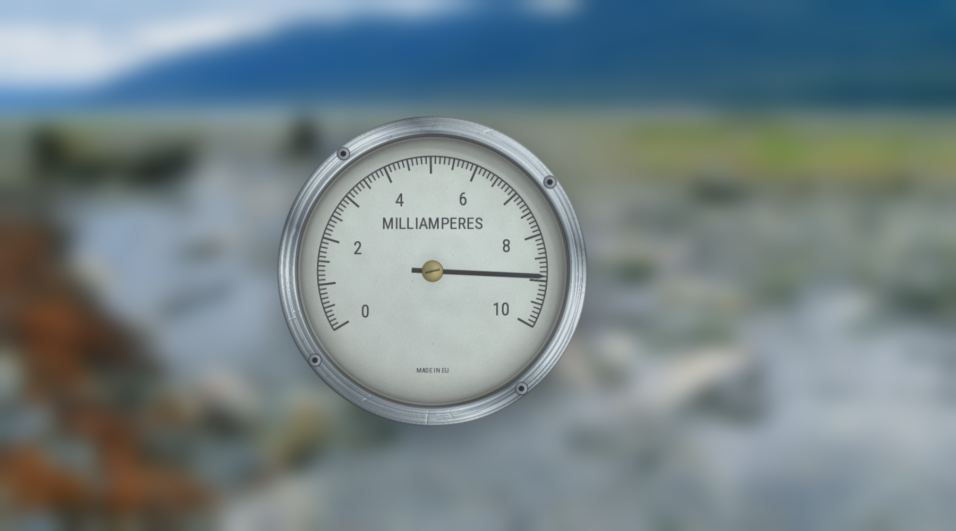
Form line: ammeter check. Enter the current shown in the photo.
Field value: 8.9 mA
